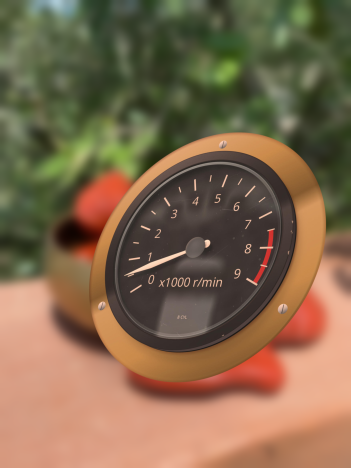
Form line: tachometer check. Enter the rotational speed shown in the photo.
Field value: 500 rpm
